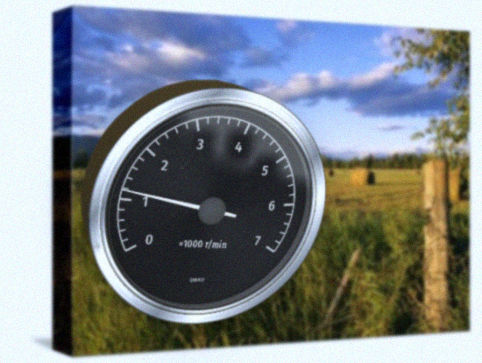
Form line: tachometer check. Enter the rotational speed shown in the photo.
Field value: 1200 rpm
